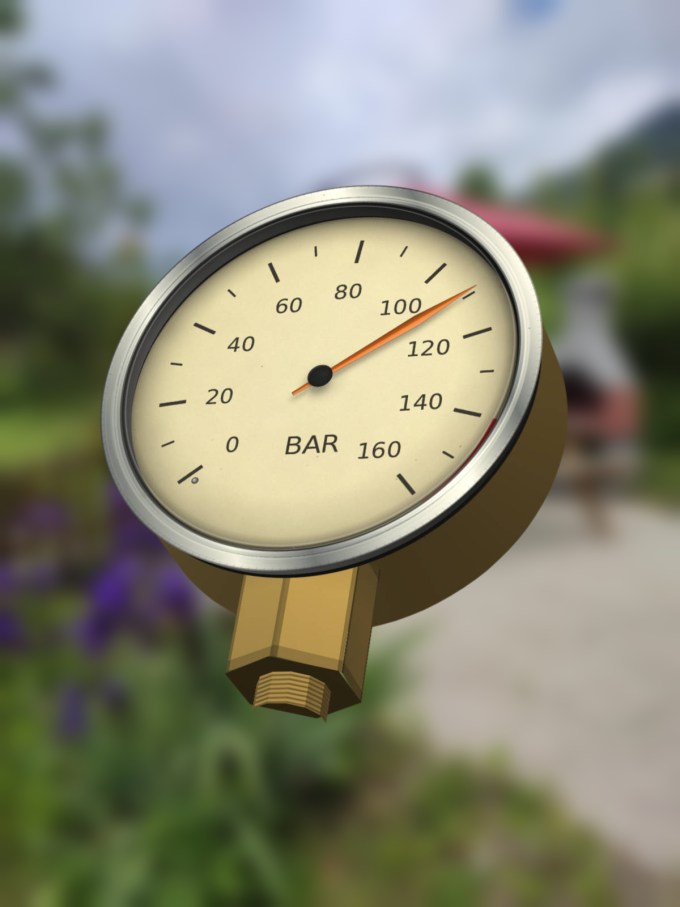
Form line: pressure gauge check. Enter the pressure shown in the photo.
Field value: 110 bar
